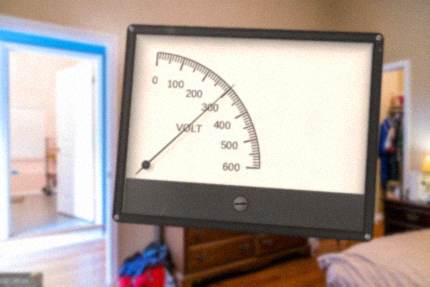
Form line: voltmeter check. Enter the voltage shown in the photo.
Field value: 300 V
